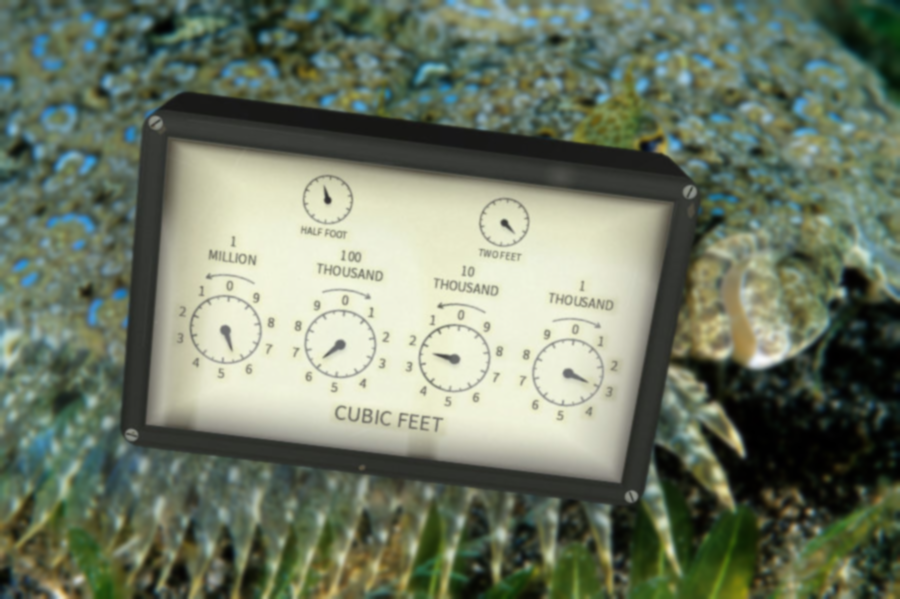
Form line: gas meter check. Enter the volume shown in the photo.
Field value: 562300 ft³
